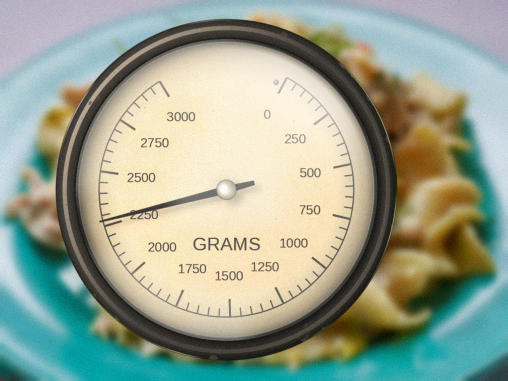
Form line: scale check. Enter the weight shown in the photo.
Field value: 2275 g
